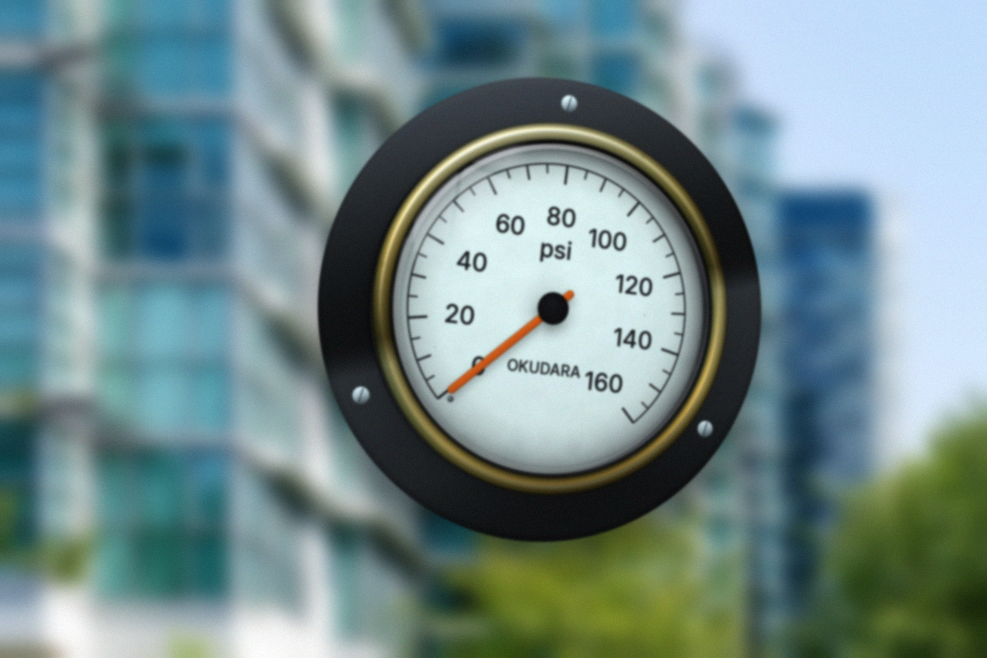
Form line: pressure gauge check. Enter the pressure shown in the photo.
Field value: 0 psi
